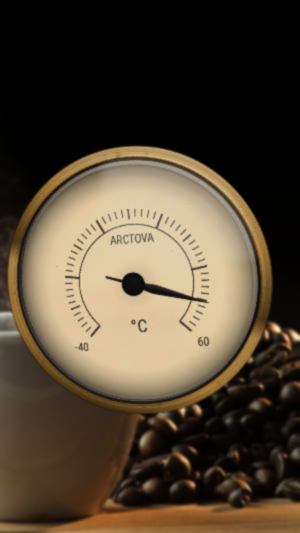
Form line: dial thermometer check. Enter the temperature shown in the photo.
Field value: 50 °C
